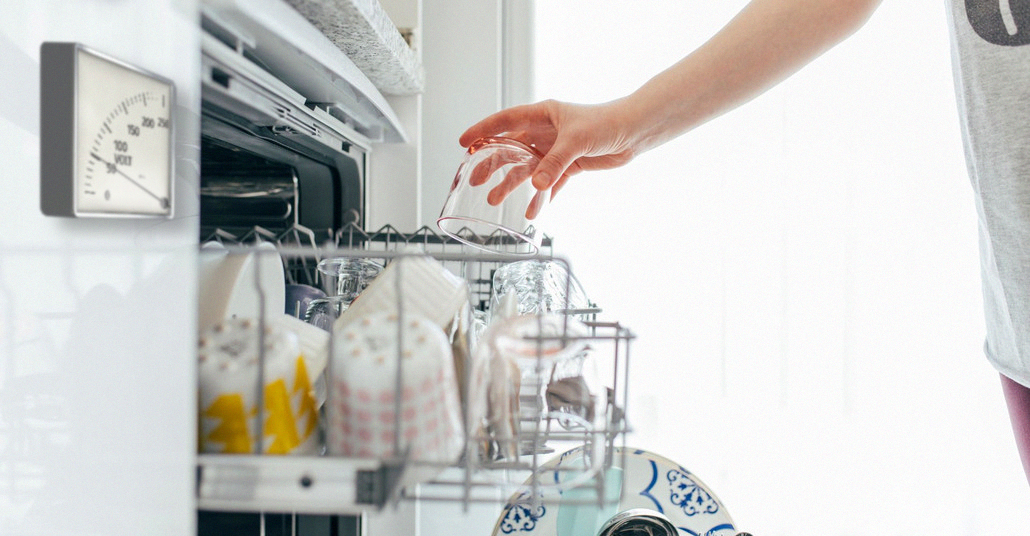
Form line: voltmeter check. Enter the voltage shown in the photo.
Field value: 50 V
